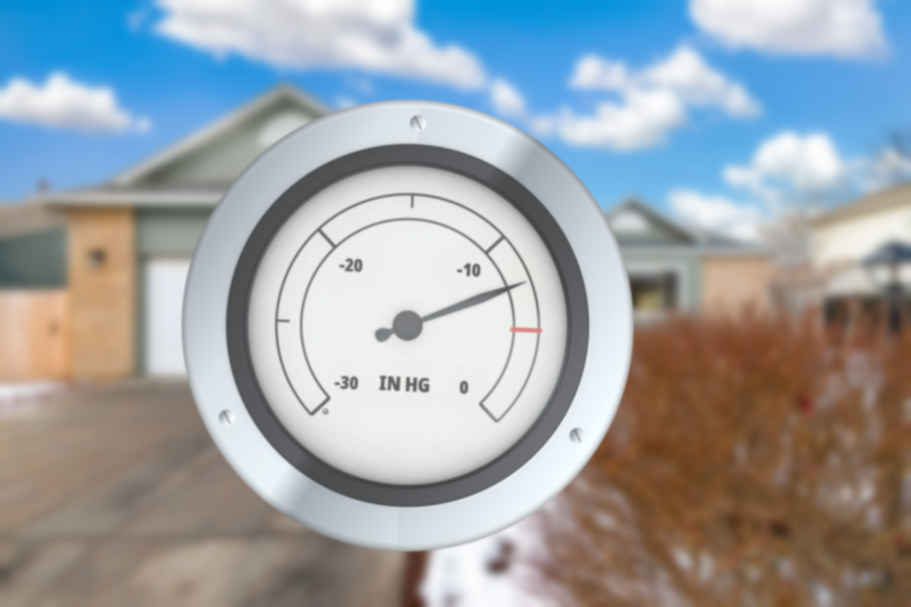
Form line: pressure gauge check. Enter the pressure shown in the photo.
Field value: -7.5 inHg
